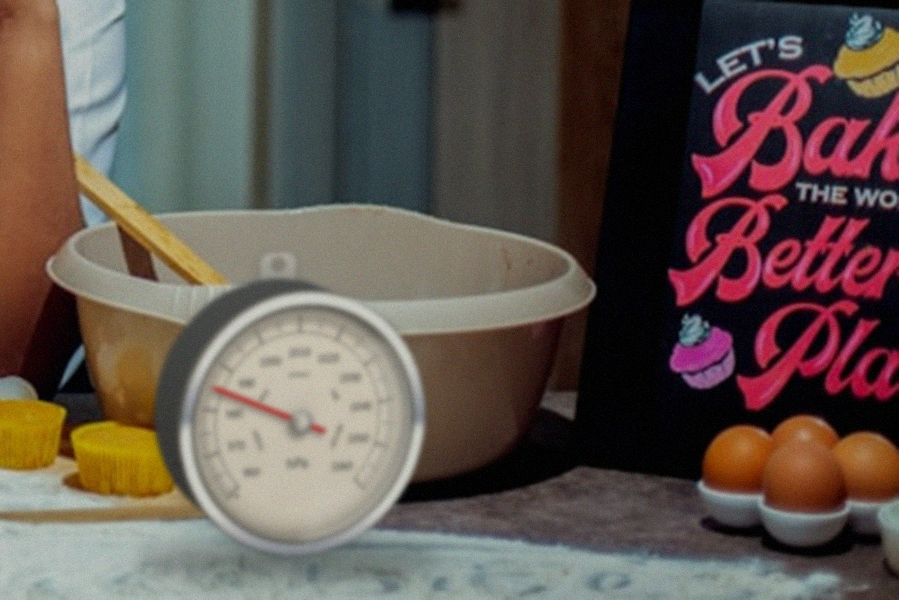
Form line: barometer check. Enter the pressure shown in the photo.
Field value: 985 hPa
